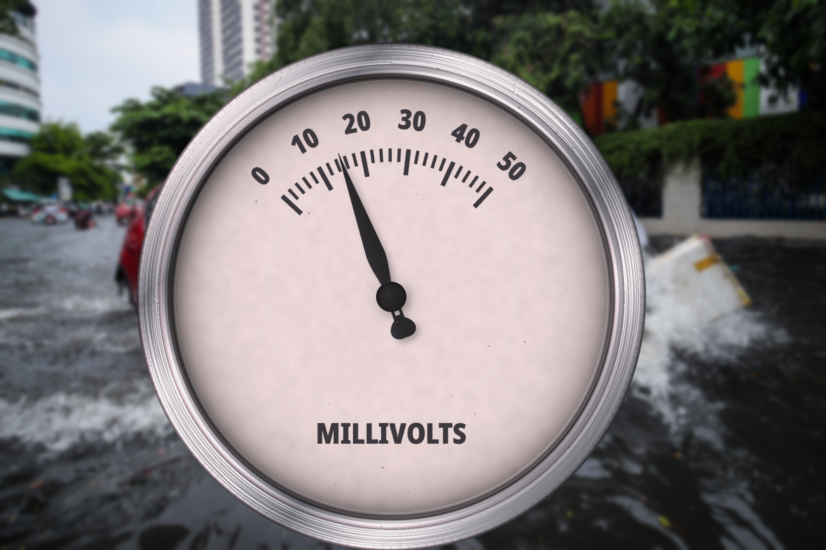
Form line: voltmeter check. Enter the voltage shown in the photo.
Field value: 15 mV
